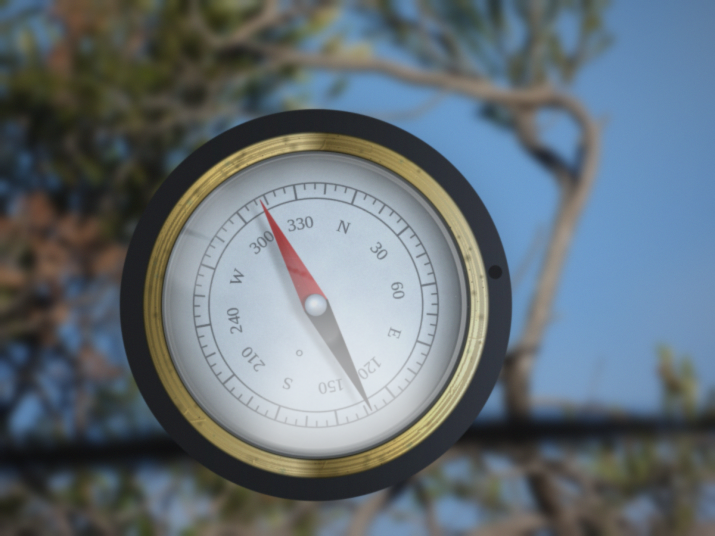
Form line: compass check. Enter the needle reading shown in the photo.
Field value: 312.5 °
